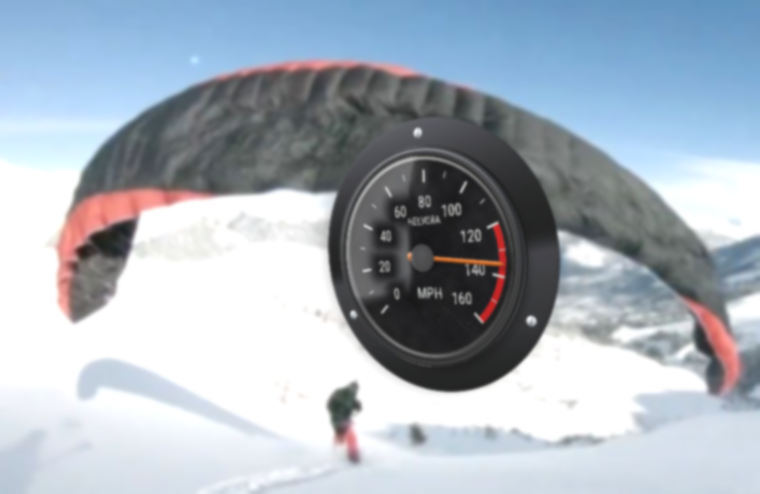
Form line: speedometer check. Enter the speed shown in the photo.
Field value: 135 mph
